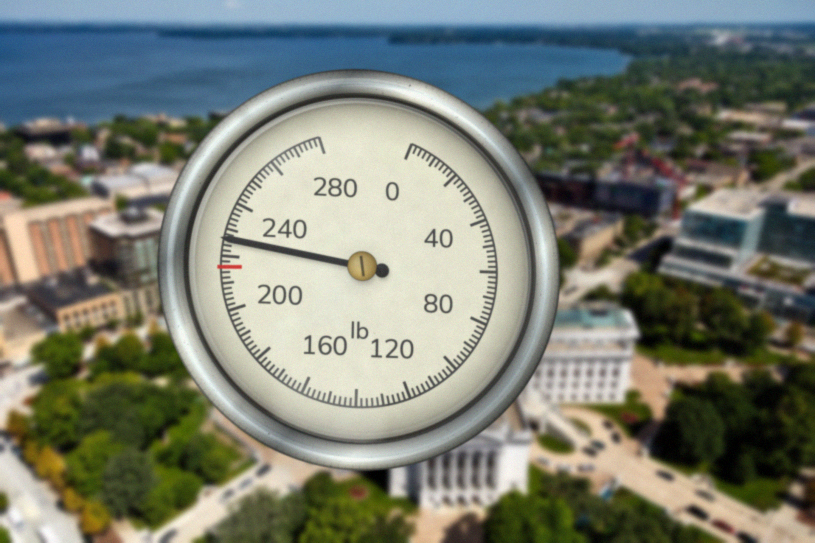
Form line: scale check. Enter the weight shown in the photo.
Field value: 226 lb
